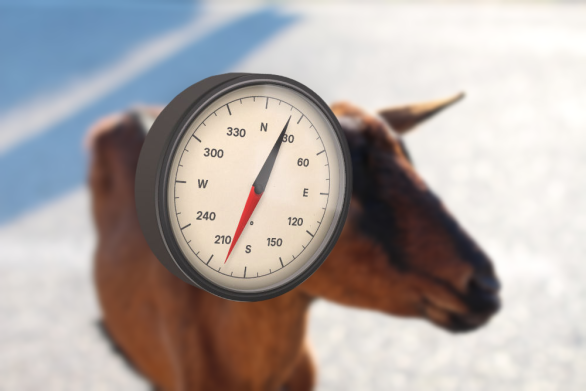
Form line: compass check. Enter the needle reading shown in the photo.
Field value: 200 °
